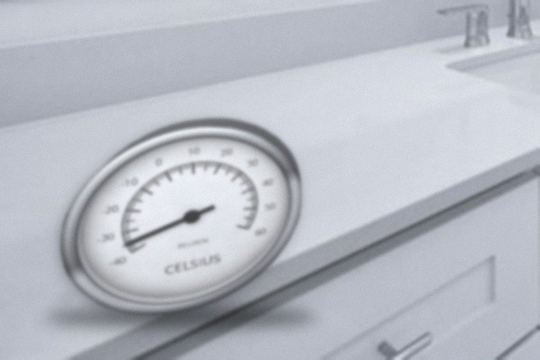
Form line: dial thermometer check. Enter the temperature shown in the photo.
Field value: -35 °C
